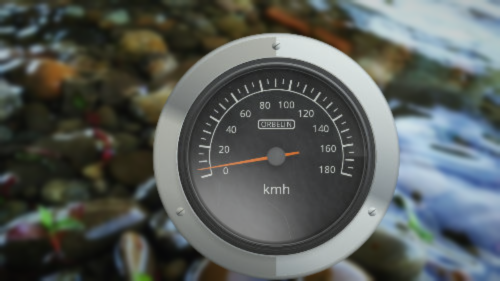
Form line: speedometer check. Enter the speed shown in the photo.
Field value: 5 km/h
